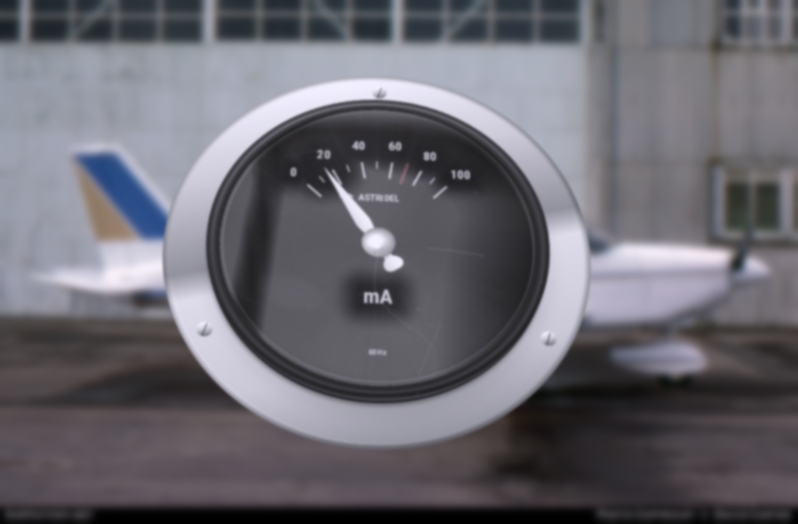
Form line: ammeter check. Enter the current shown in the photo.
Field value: 15 mA
